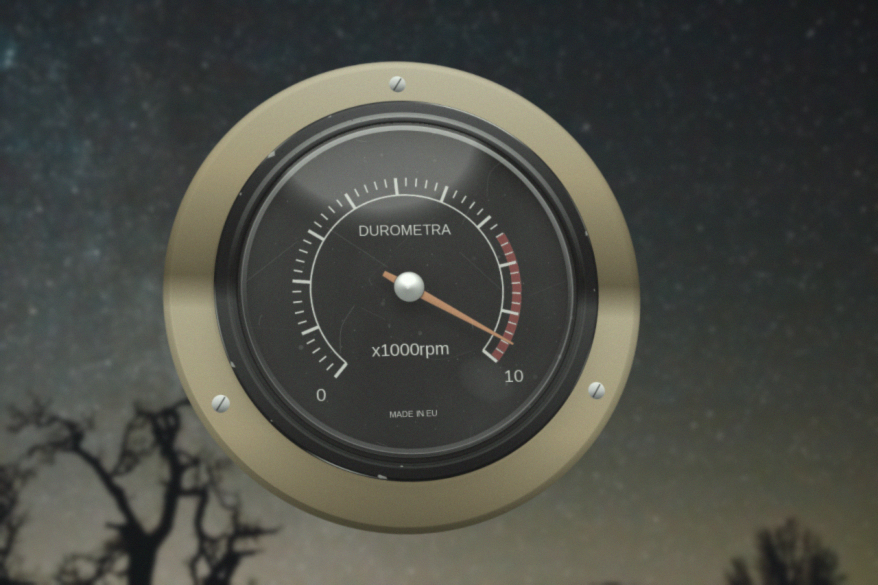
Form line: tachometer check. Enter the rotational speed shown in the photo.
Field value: 9600 rpm
